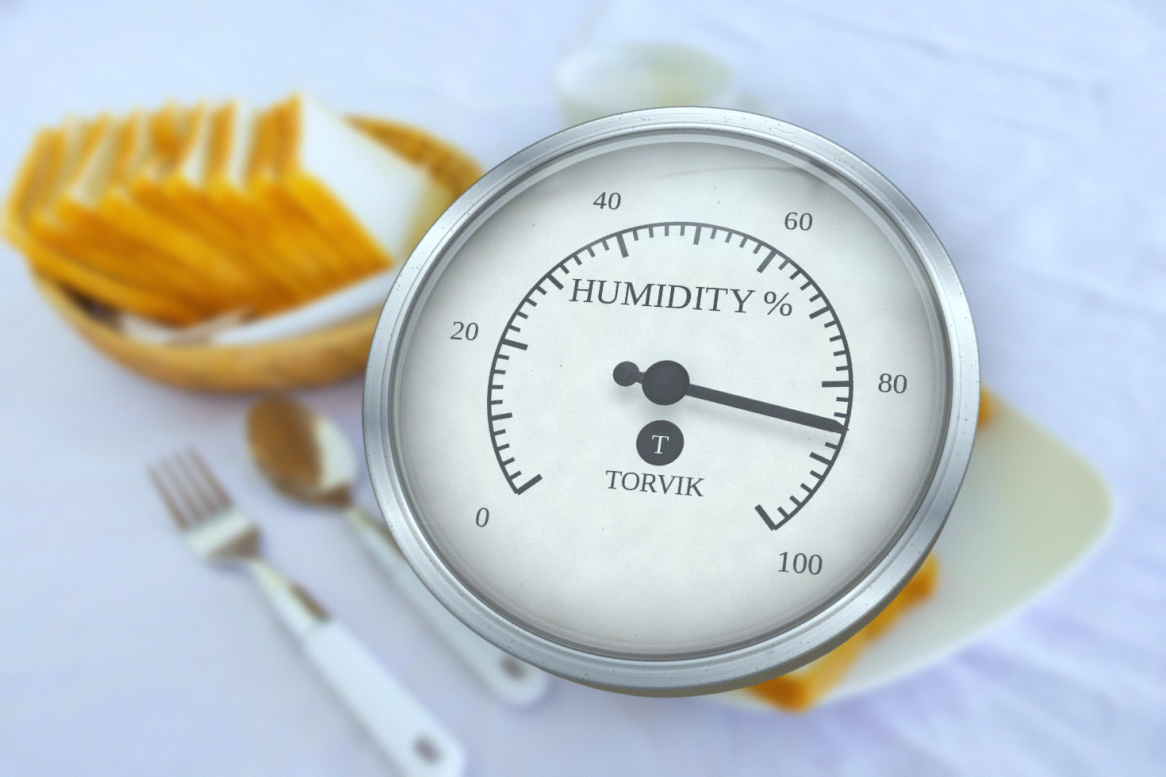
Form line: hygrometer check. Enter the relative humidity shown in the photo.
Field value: 86 %
